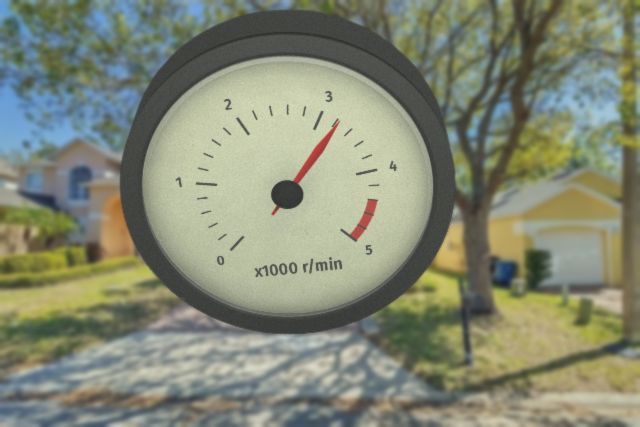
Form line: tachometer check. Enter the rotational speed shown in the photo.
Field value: 3200 rpm
